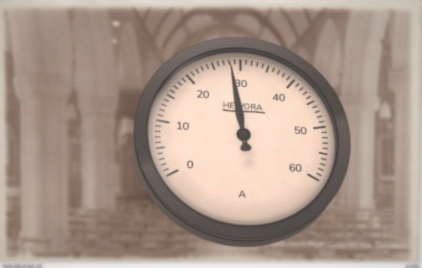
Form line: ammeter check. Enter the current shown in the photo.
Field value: 28 A
